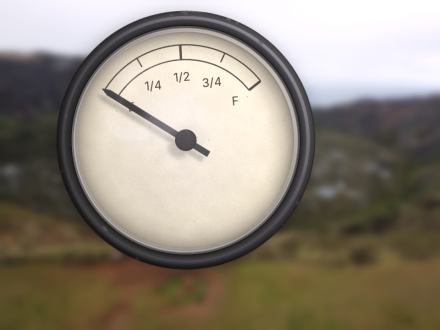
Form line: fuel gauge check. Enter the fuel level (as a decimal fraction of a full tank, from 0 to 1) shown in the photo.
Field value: 0
